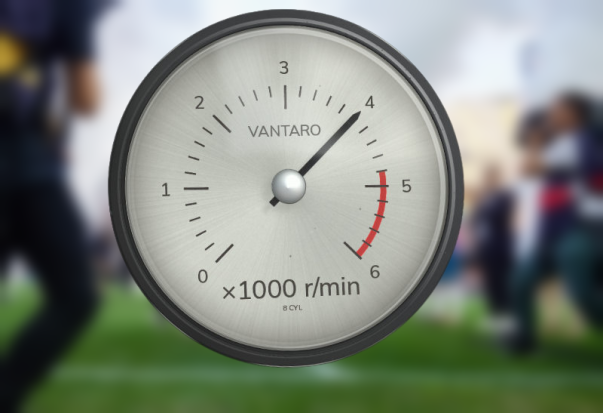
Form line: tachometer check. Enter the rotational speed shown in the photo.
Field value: 4000 rpm
